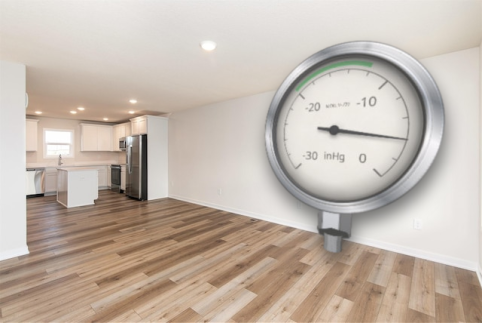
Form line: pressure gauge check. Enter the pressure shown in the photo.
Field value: -4 inHg
